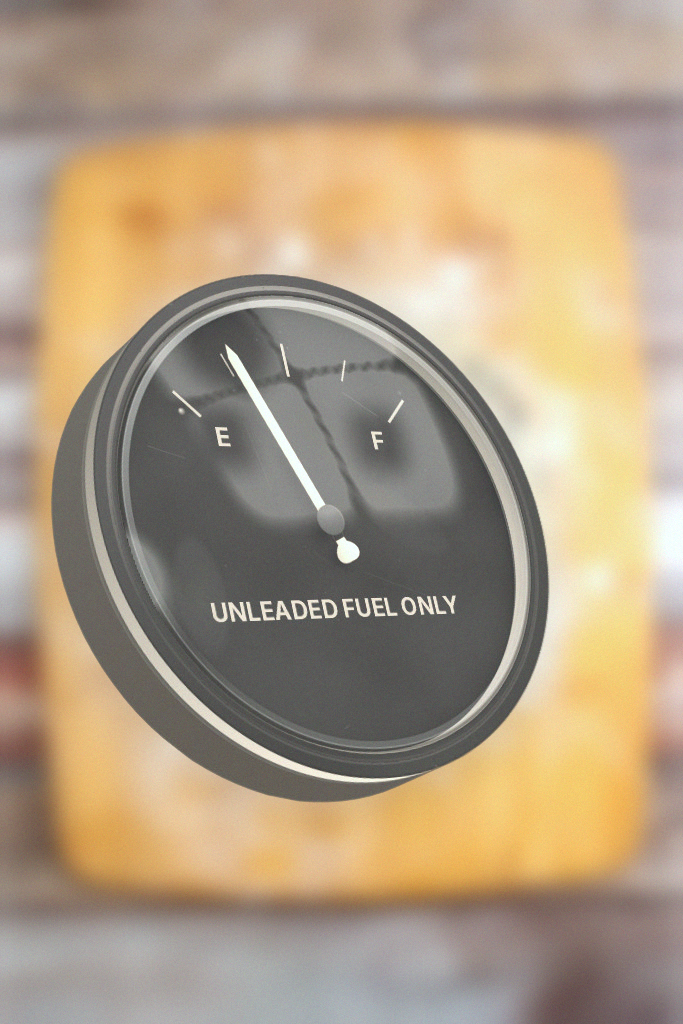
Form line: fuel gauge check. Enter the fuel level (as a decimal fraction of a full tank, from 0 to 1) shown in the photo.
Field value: 0.25
